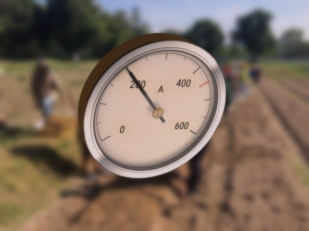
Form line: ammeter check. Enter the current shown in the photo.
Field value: 200 A
